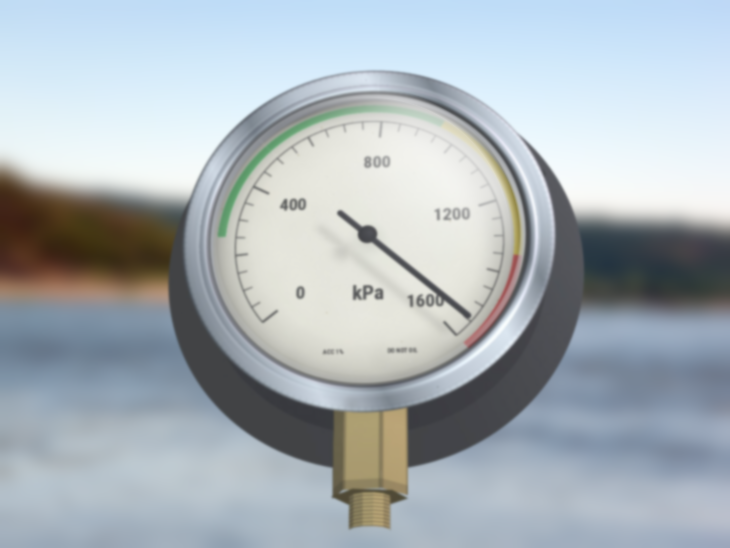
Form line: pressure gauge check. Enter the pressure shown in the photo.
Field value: 1550 kPa
